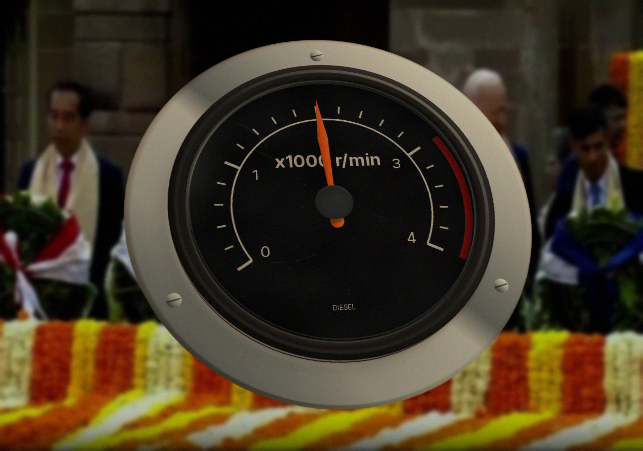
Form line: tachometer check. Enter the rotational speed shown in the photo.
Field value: 2000 rpm
